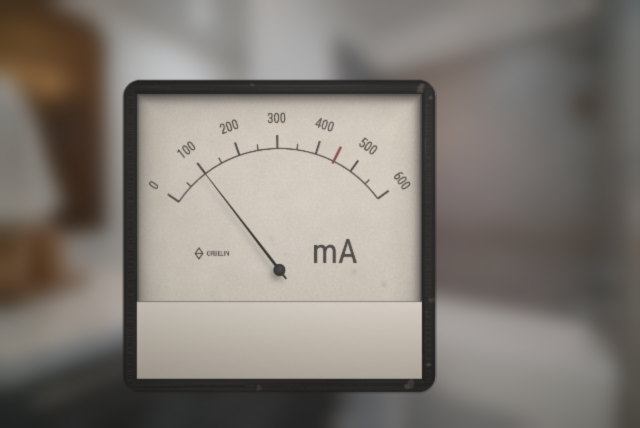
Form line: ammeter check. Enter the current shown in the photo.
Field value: 100 mA
